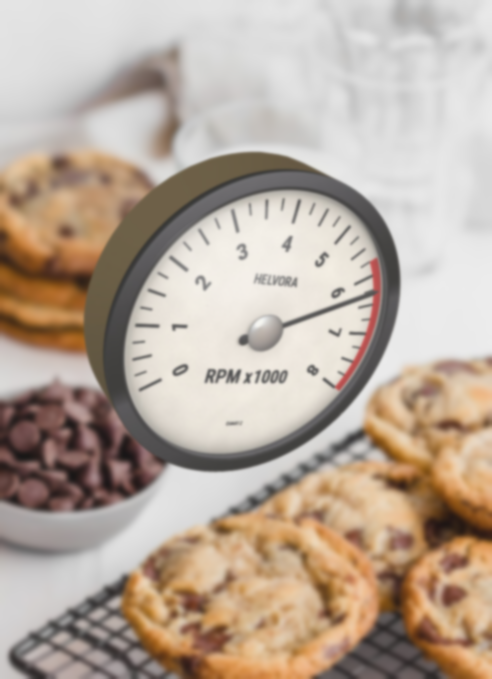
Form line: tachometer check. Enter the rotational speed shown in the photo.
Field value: 6250 rpm
